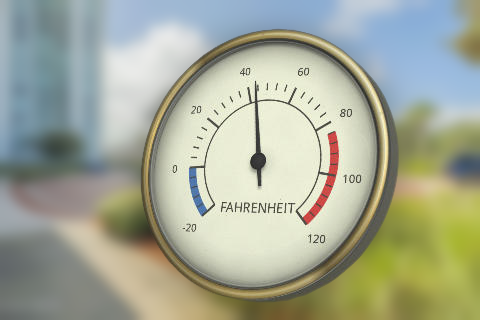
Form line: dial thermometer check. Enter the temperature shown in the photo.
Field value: 44 °F
